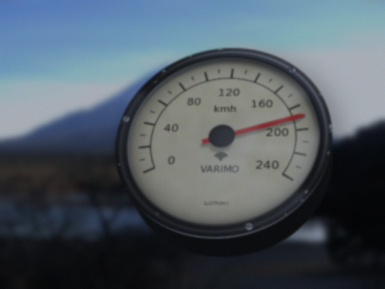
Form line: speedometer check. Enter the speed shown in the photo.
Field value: 190 km/h
